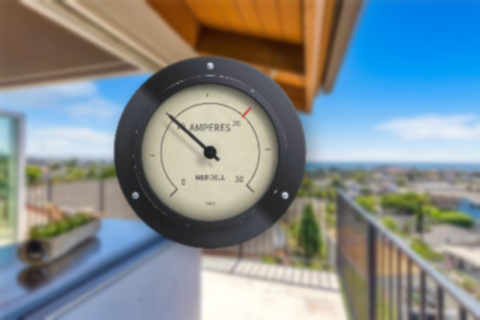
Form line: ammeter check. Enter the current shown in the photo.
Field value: 10 A
